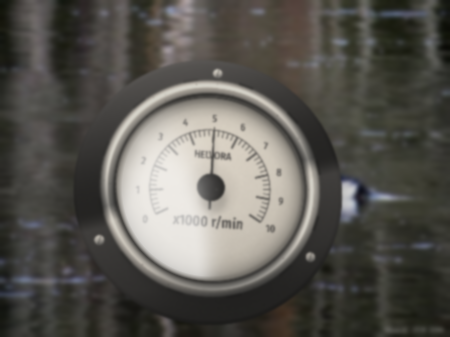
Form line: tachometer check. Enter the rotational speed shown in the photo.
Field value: 5000 rpm
